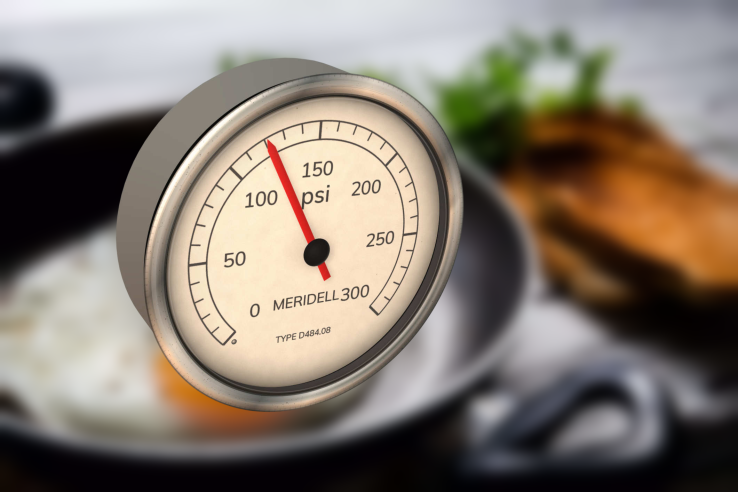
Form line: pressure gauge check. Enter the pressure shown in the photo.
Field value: 120 psi
